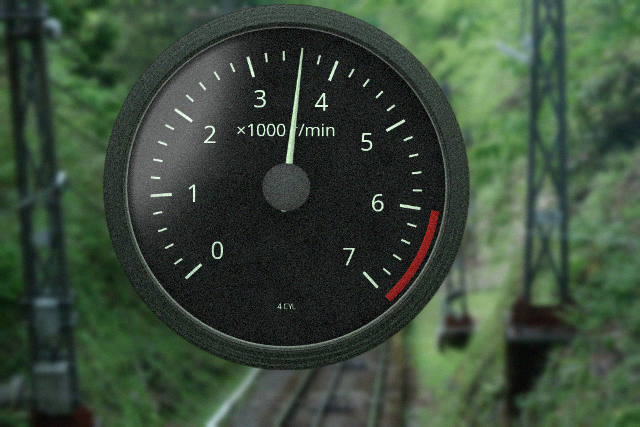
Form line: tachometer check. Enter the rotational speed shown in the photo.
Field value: 3600 rpm
